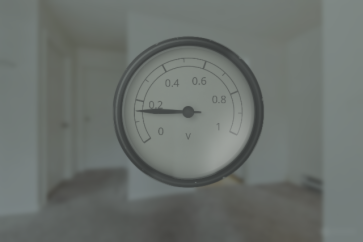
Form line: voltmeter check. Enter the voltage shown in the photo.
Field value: 0.15 V
